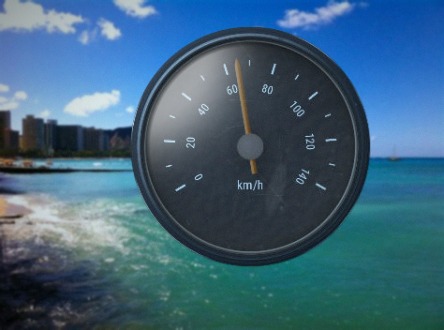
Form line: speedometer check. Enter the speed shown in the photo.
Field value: 65 km/h
